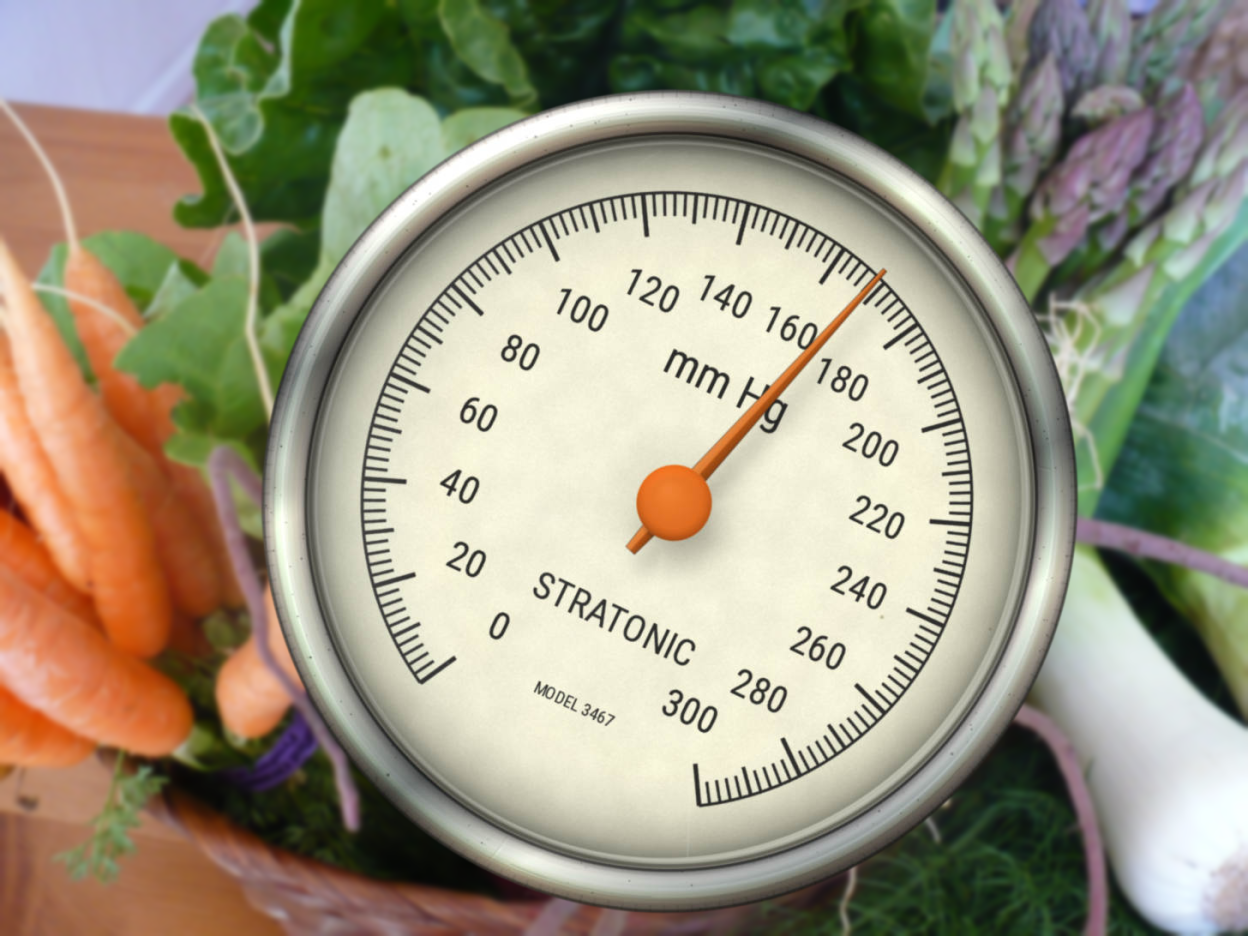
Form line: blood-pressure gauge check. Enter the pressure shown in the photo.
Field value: 168 mmHg
